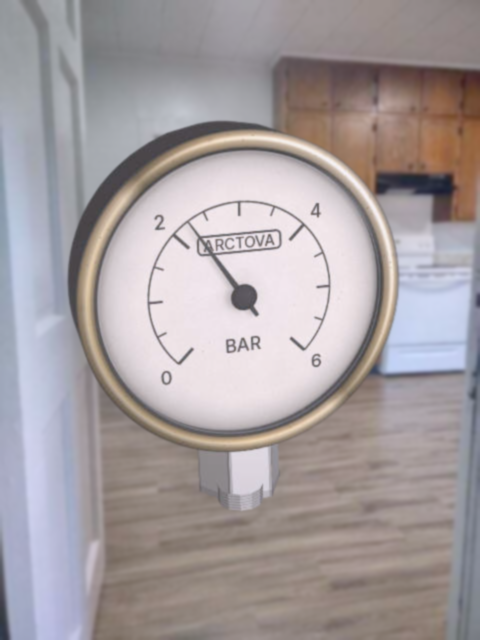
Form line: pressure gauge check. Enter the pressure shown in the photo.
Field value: 2.25 bar
